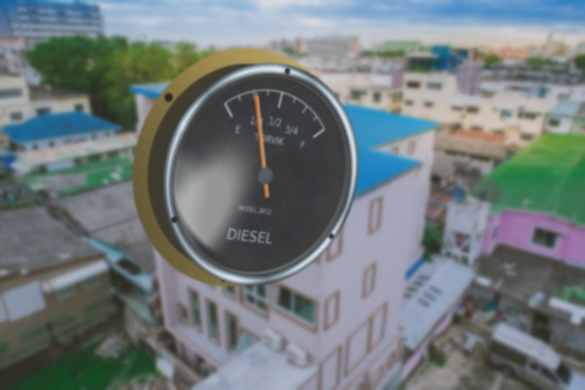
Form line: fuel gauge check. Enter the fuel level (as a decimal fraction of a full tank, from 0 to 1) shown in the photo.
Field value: 0.25
